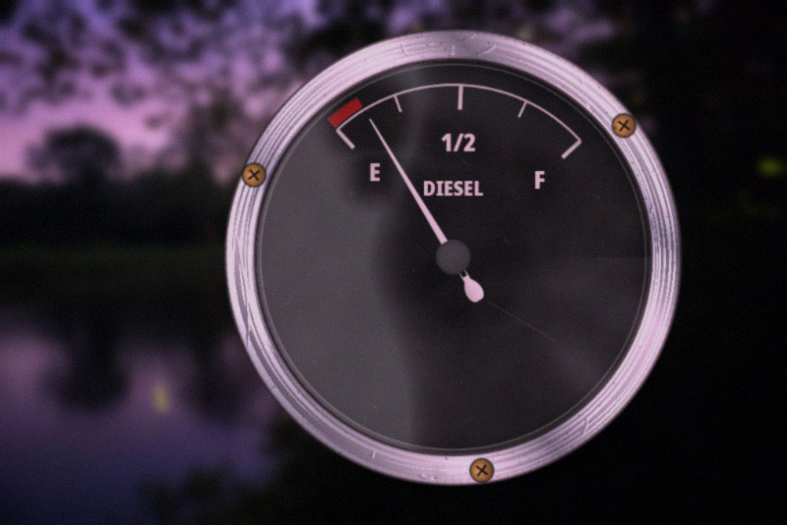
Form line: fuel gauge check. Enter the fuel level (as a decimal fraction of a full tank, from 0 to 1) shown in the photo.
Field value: 0.125
